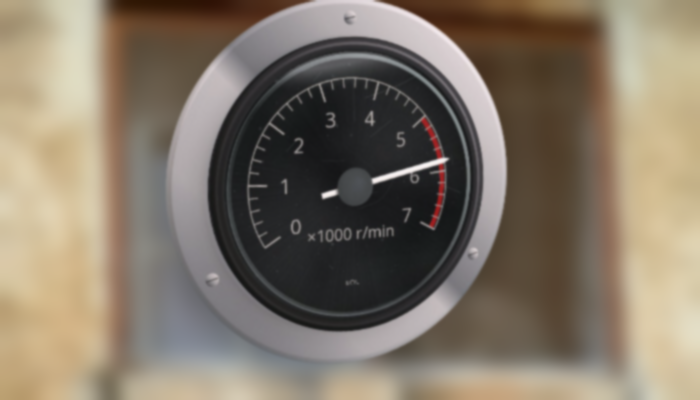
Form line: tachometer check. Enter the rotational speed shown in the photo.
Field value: 5800 rpm
